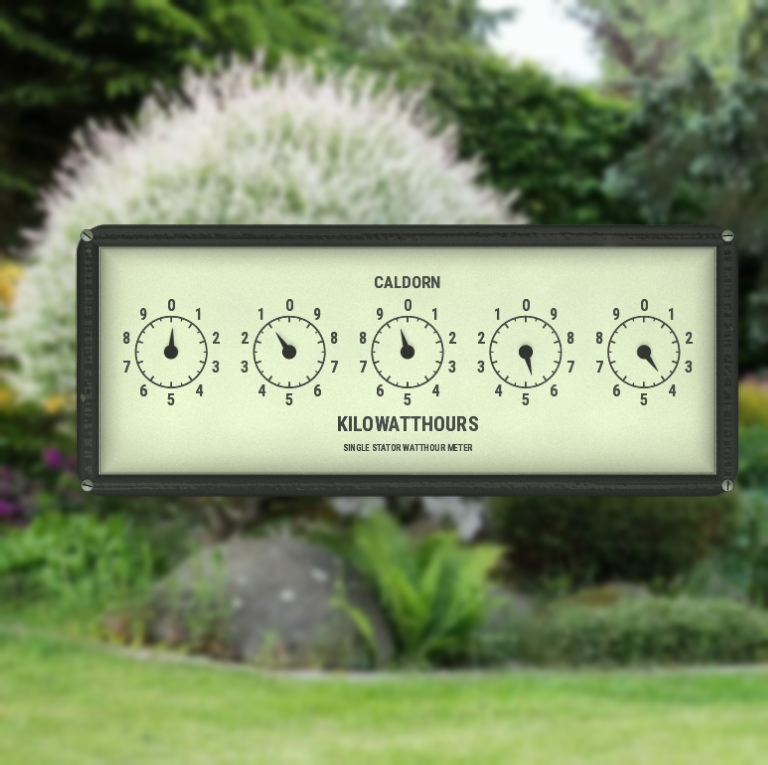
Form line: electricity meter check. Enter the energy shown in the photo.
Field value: 954 kWh
